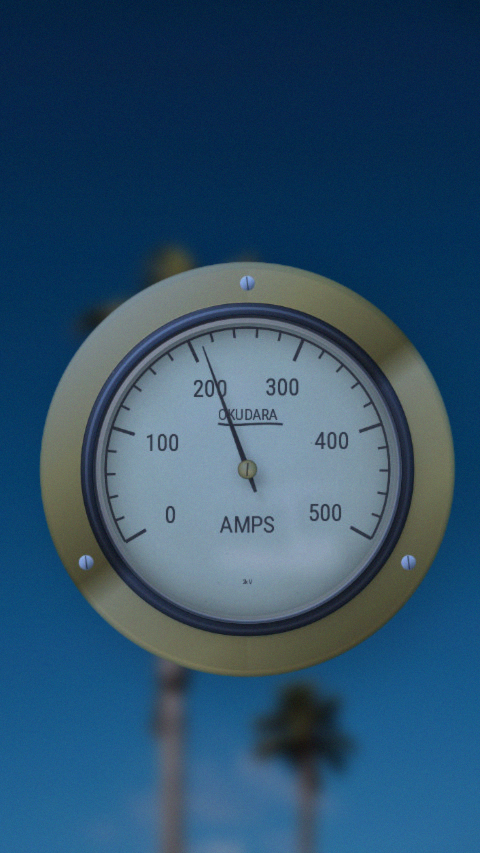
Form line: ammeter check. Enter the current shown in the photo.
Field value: 210 A
